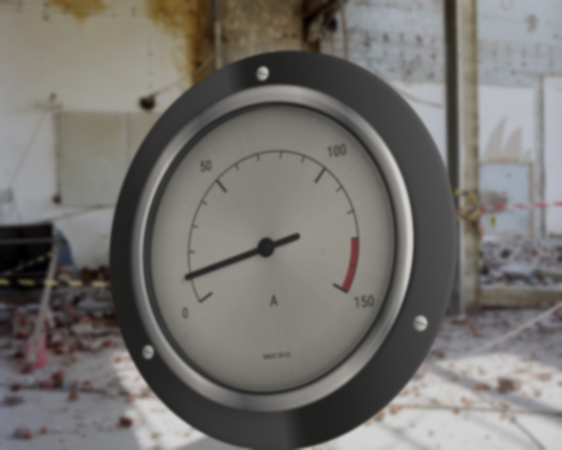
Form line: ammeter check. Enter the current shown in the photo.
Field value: 10 A
